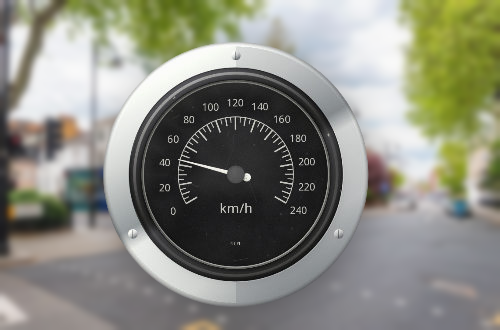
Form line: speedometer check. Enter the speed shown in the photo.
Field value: 45 km/h
